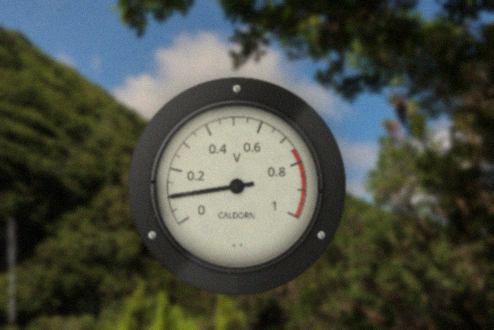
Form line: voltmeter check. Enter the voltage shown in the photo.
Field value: 0.1 V
